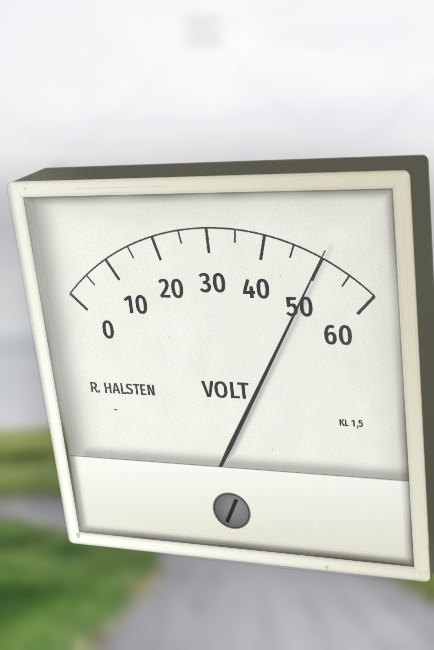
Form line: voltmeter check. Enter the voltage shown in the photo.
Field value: 50 V
